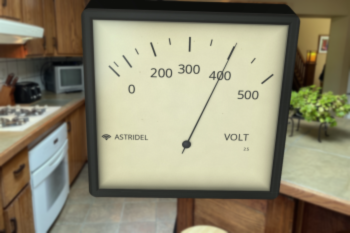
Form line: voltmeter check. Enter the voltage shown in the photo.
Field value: 400 V
